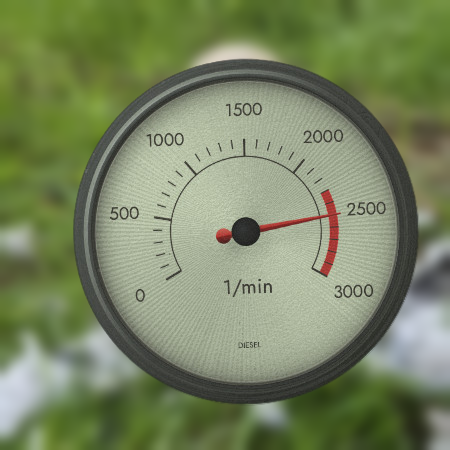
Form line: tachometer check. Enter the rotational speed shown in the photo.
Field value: 2500 rpm
